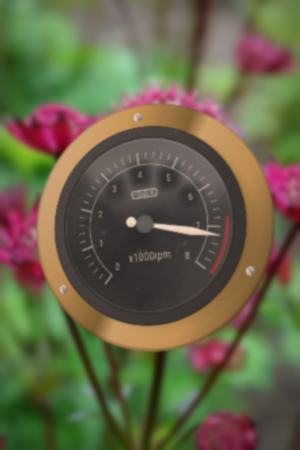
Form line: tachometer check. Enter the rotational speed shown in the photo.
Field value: 7200 rpm
